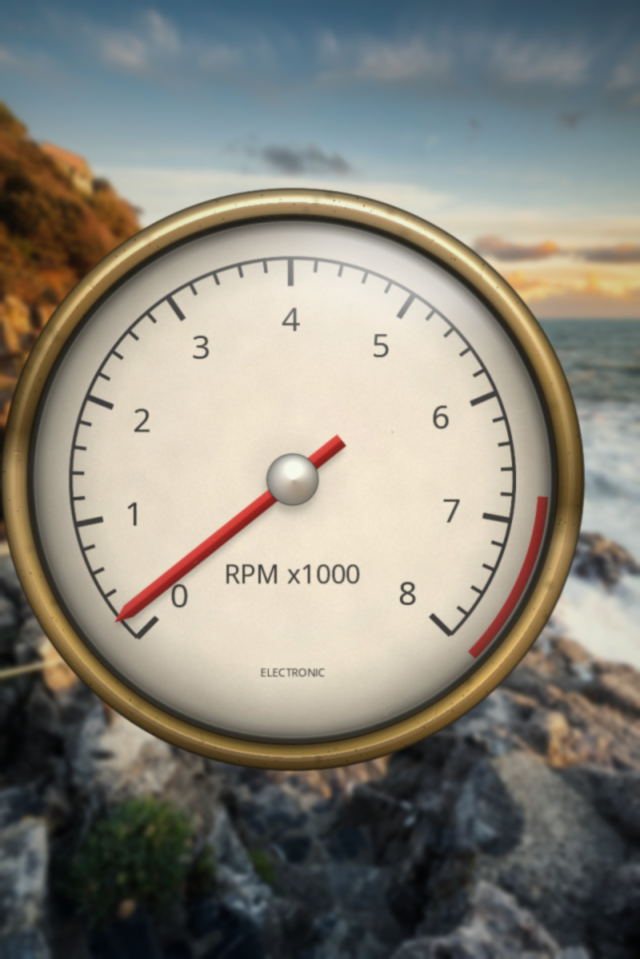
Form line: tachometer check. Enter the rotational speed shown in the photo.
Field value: 200 rpm
